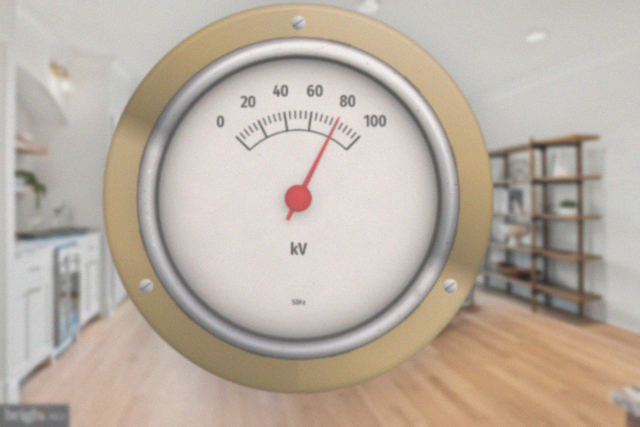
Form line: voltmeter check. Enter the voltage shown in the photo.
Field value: 80 kV
